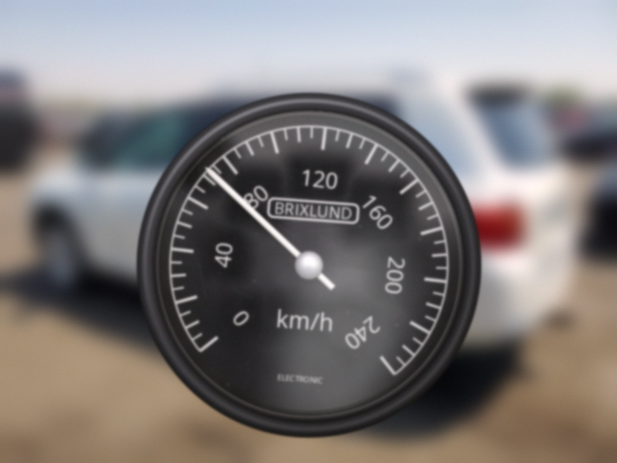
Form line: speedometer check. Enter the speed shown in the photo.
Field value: 72.5 km/h
